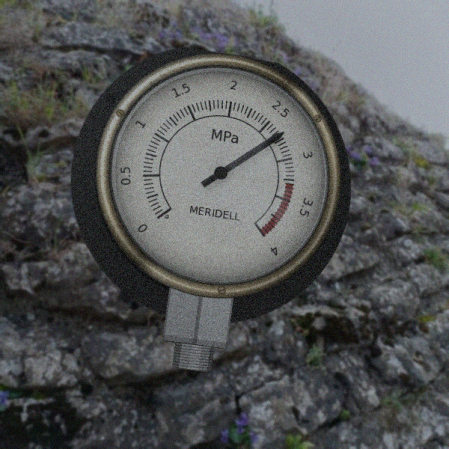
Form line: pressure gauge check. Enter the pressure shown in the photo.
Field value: 2.7 MPa
